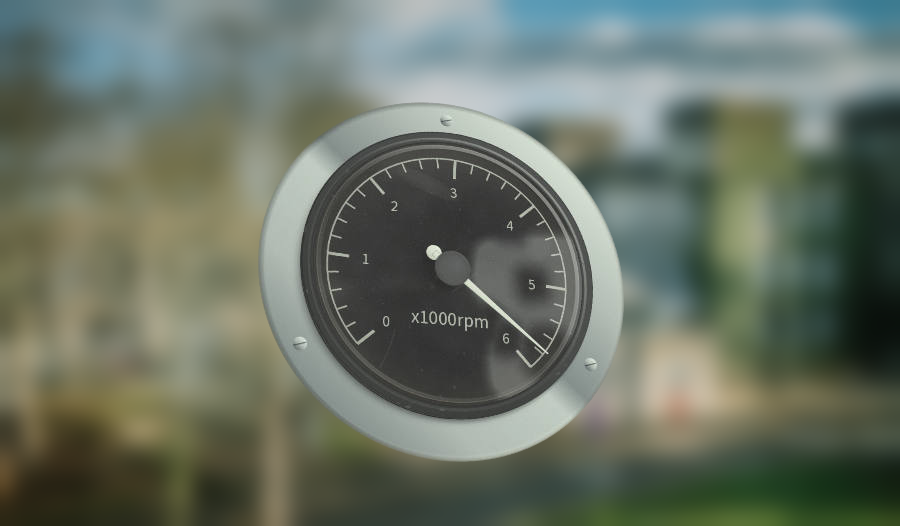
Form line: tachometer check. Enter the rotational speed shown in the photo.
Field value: 5800 rpm
